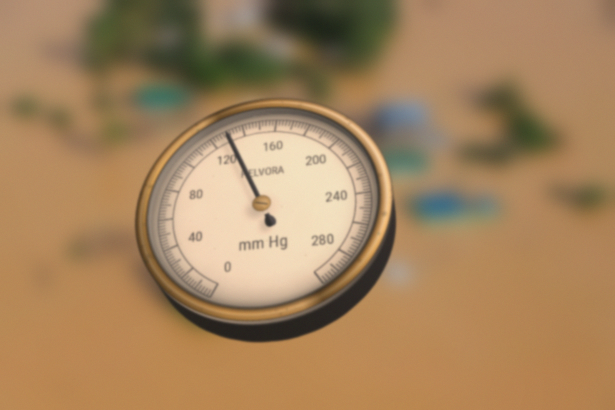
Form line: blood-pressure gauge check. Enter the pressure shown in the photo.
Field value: 130 mmHg
